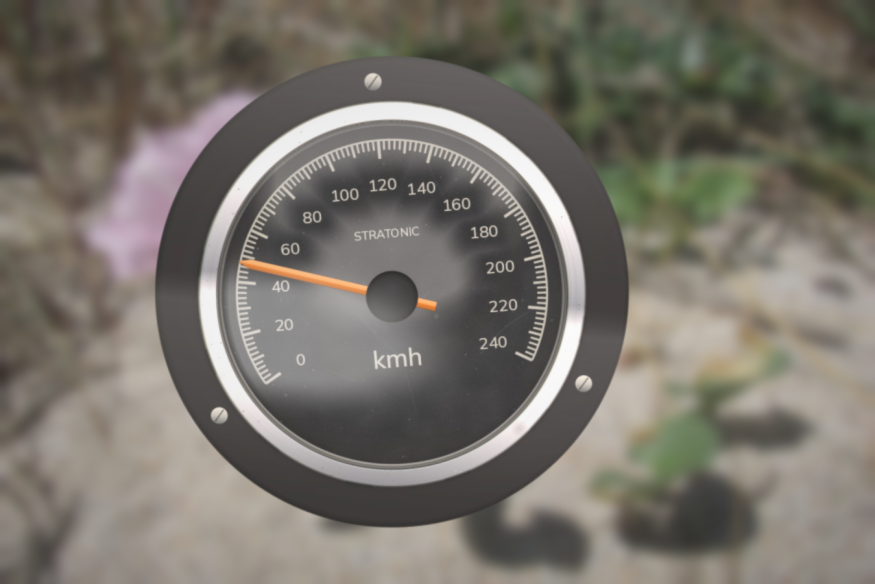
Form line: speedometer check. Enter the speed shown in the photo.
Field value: 48 km/h
